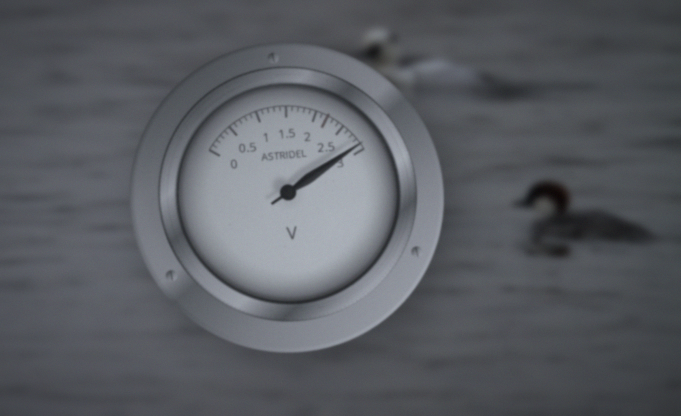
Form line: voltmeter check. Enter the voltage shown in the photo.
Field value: 2.9 V
